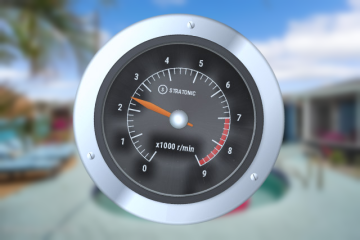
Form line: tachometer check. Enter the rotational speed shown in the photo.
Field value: 2400 rpm
